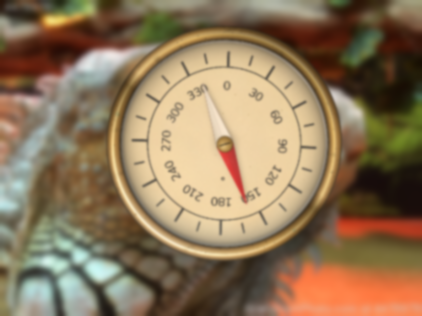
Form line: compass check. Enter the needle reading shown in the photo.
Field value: 157.5 °
